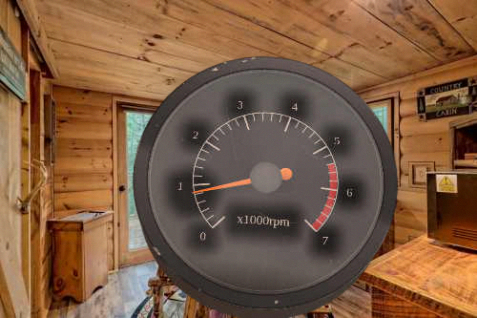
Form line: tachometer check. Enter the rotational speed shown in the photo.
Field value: 800 rpm
